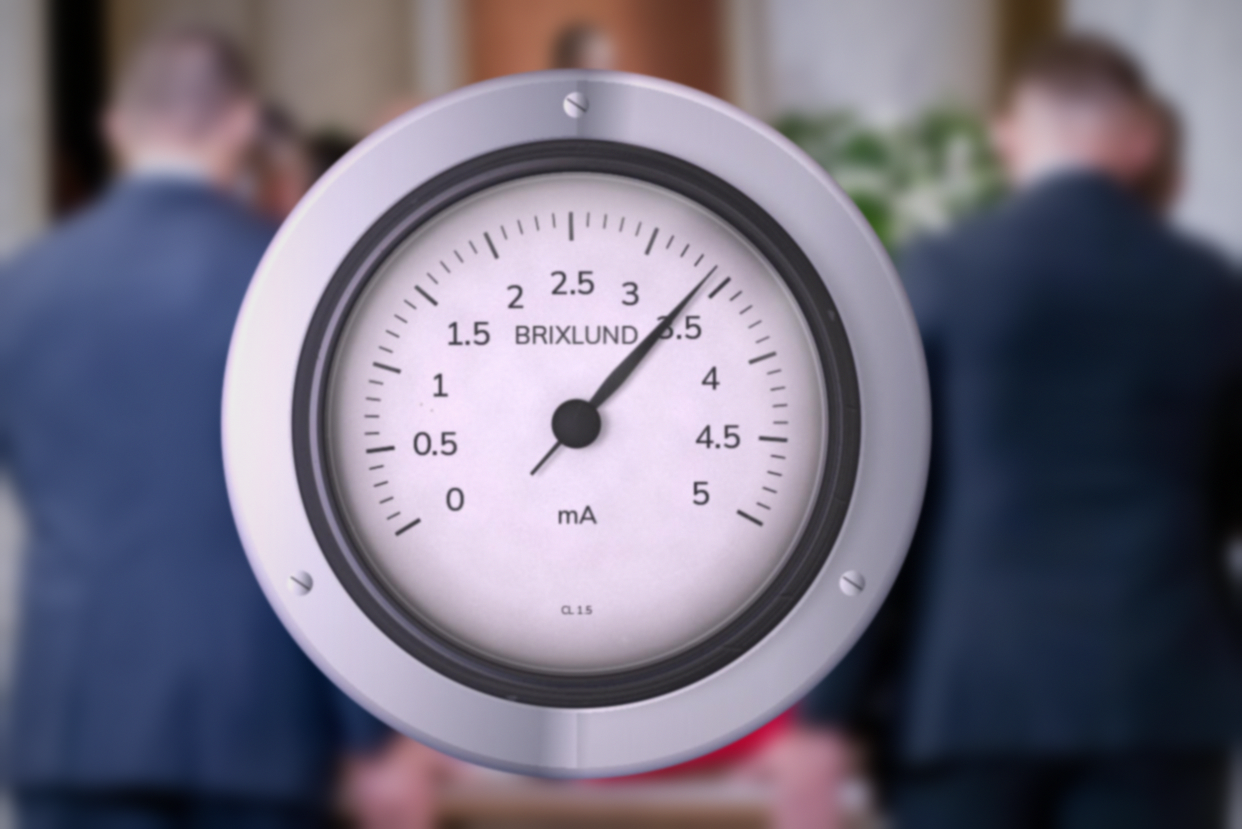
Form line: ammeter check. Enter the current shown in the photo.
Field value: 3.4 mA
